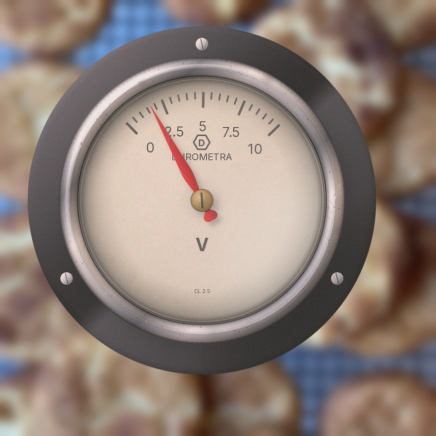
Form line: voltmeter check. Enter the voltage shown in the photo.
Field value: 1.75 V
